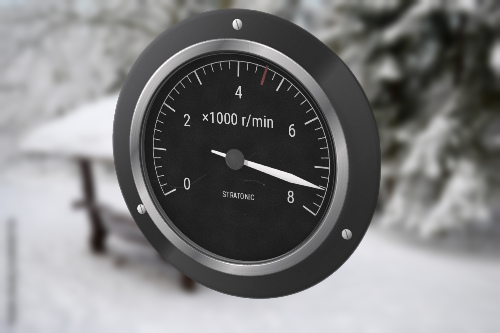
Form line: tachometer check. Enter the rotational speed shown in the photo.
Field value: 7400 rpm
